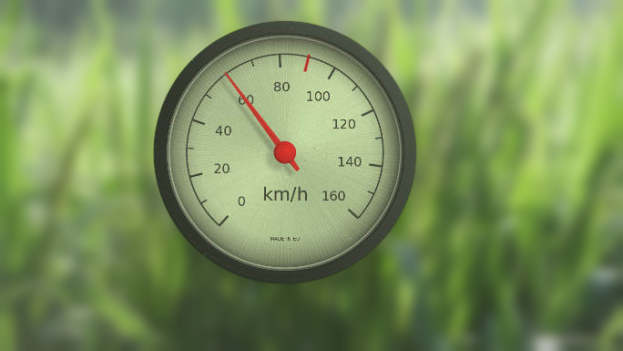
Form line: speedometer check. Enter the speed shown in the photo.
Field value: 60 km/h
